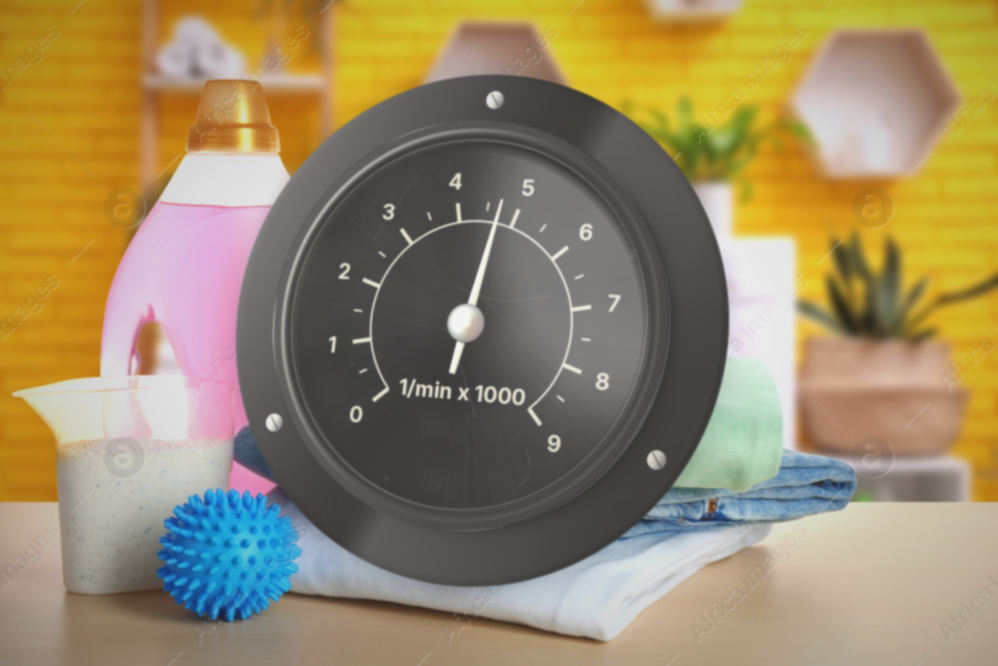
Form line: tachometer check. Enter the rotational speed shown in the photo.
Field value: 4750 rpm
